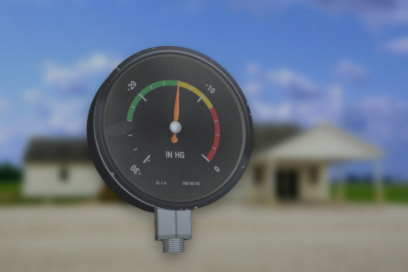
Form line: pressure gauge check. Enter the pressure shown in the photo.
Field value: -14 inHg
